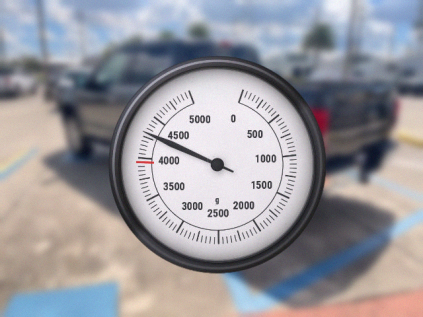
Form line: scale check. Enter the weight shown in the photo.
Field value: 4300 g
